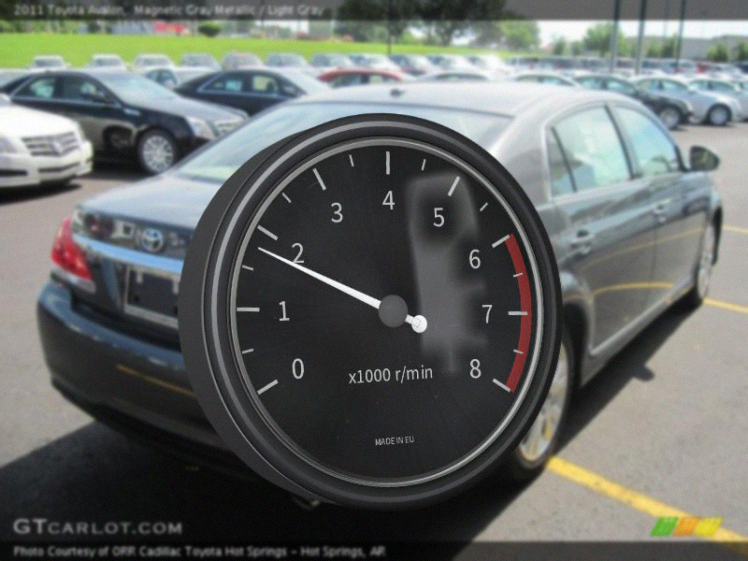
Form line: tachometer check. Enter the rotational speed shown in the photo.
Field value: 1750 rpm
